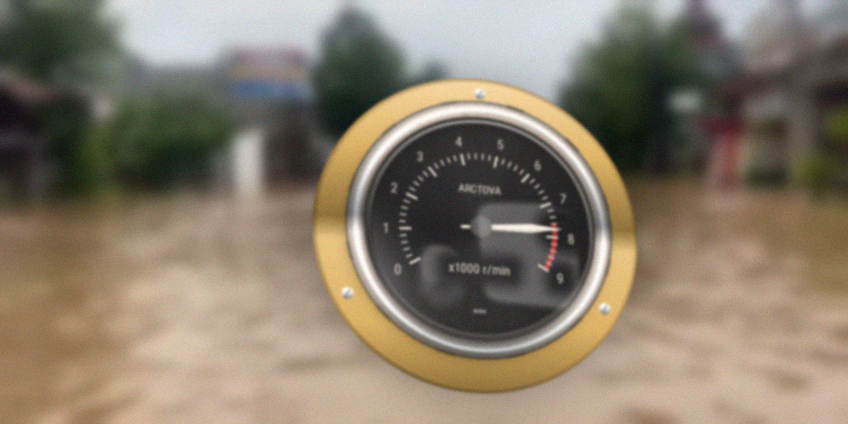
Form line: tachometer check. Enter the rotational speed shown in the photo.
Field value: 7800 rpm
